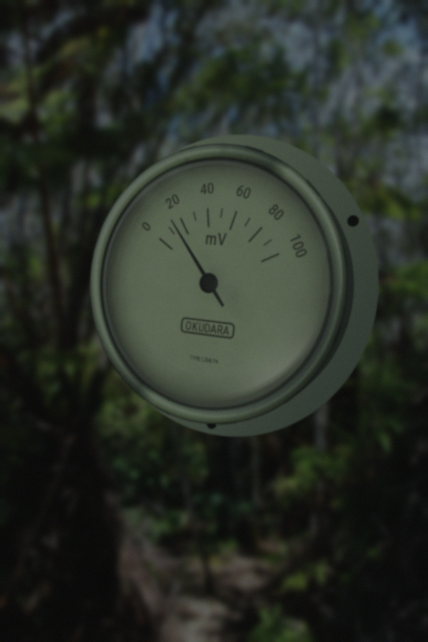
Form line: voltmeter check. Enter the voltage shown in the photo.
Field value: 15 mV
